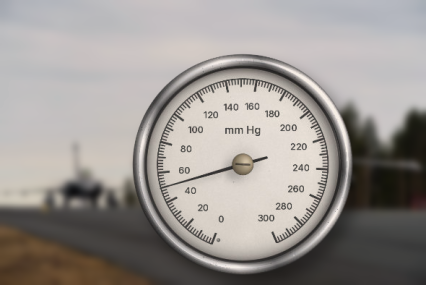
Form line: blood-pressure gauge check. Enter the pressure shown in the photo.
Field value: 50 mmHg
